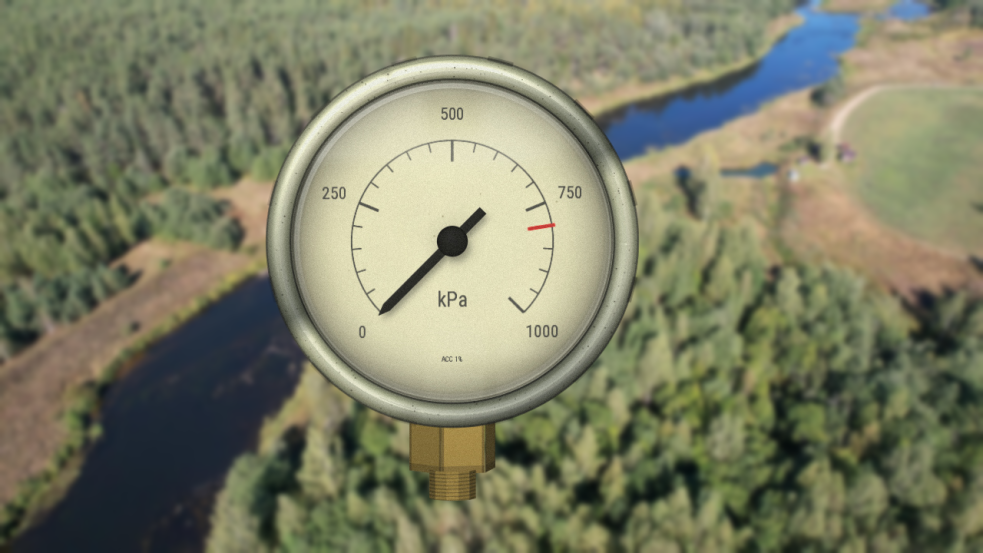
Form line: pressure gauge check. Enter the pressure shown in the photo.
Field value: 0 kPa
